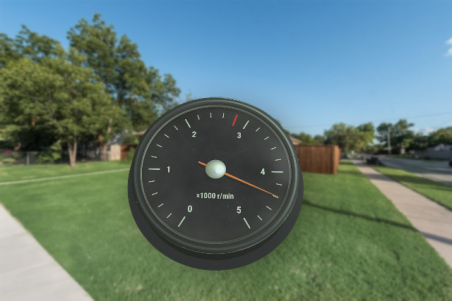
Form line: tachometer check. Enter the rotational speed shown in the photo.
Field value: 4400 rpm
